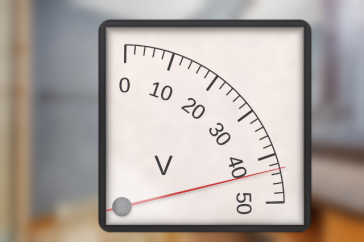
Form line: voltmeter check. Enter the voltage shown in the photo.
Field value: 43 V
